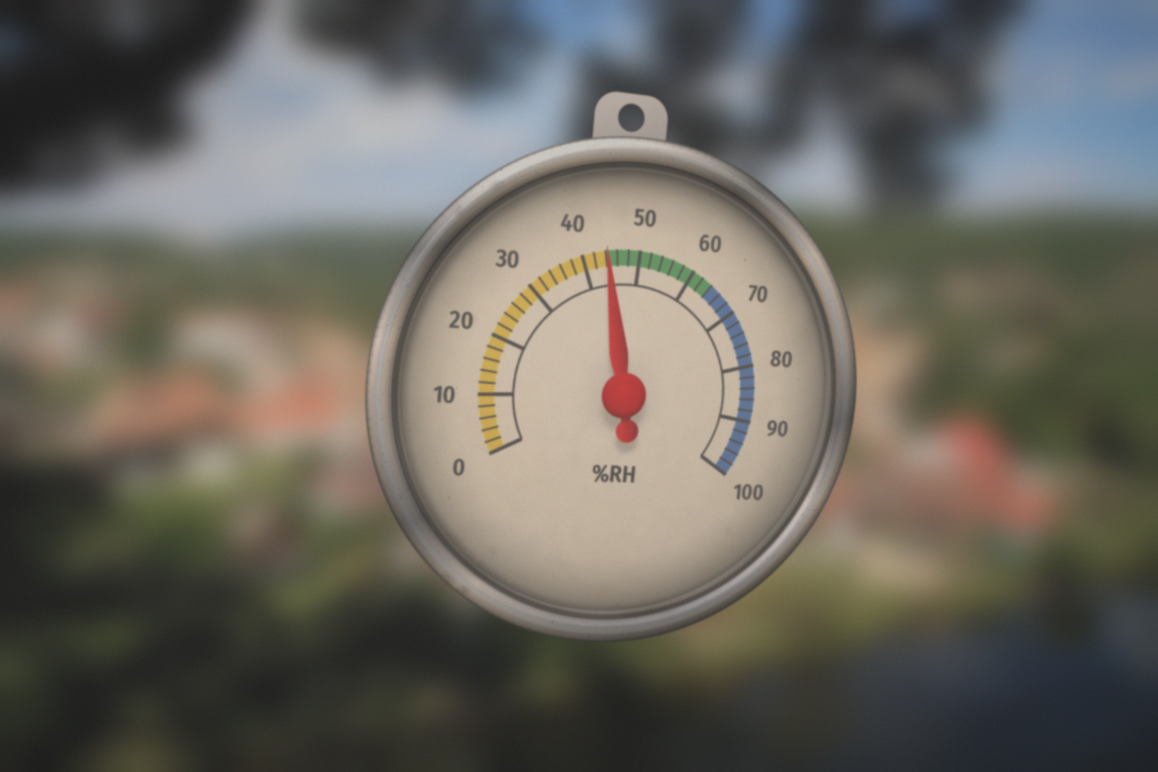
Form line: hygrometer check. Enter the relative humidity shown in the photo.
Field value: 44 %
